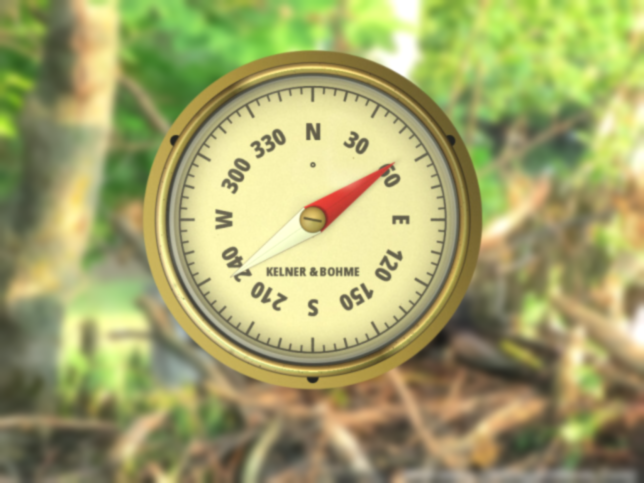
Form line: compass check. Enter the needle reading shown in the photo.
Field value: 55 °
